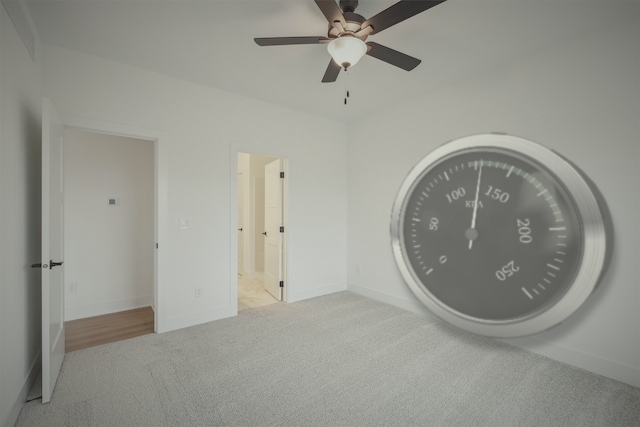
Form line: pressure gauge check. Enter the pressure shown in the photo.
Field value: 130 kPa
